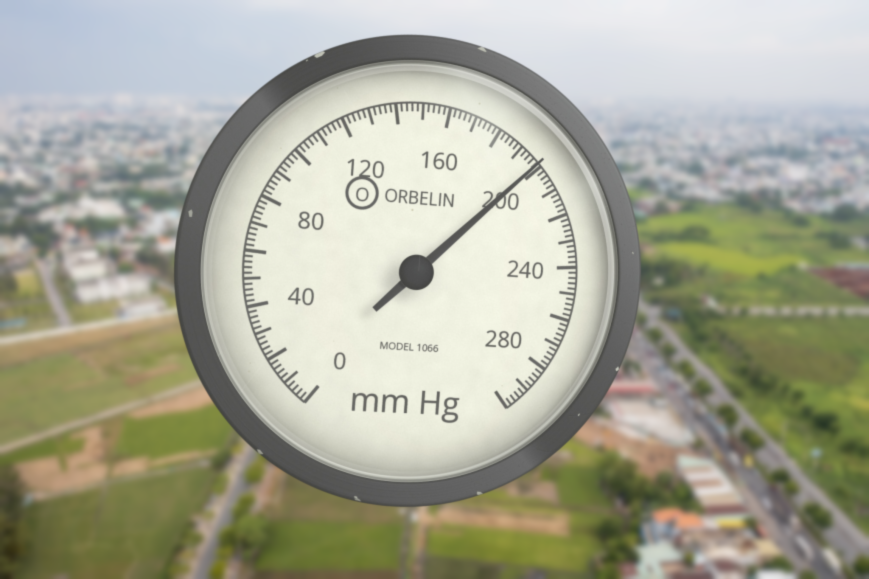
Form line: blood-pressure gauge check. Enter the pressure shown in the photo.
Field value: 198 mmHg
